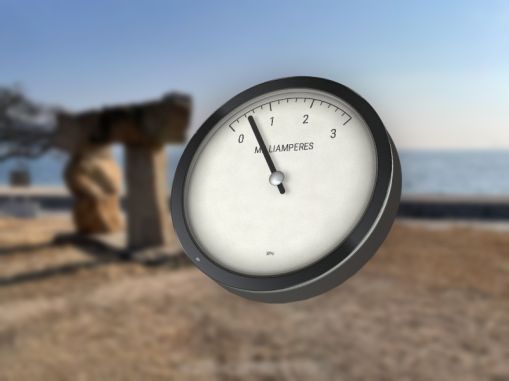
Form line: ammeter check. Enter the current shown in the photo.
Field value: 0.5 mA
